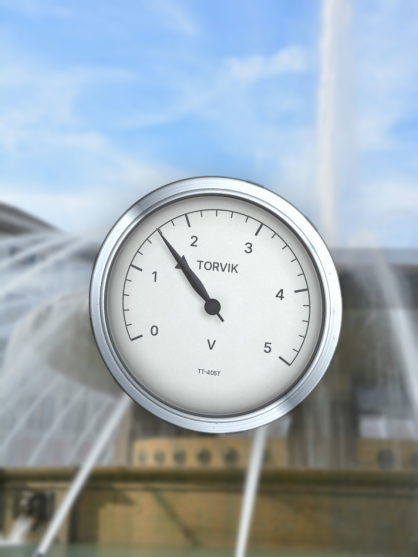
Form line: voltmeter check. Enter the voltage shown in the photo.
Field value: 1.6 V
